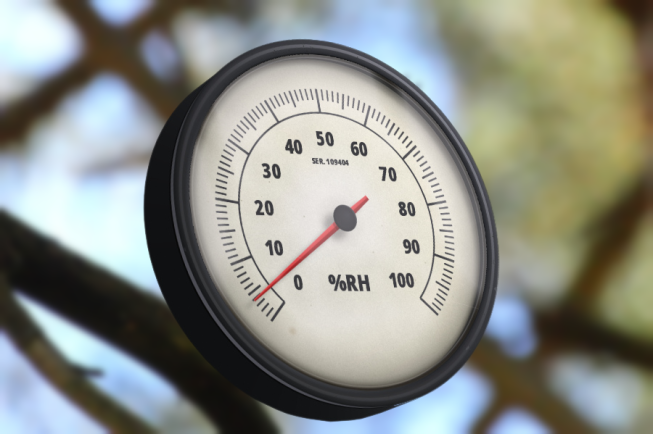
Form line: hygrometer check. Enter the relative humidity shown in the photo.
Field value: 4 %
